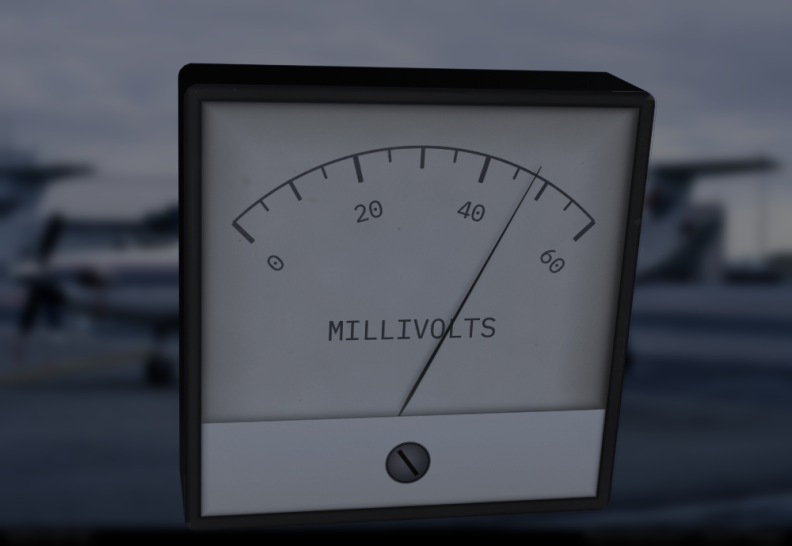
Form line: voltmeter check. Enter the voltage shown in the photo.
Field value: 47.5 mV
